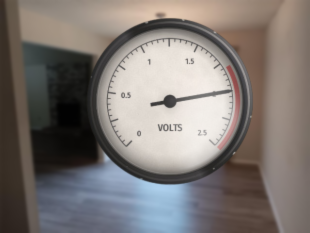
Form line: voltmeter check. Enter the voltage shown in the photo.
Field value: 2 V
